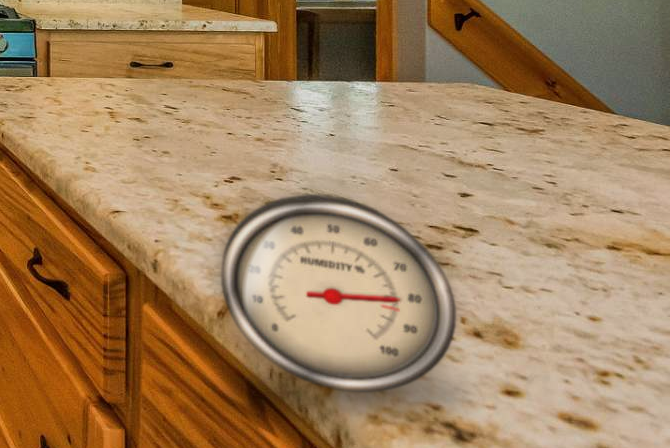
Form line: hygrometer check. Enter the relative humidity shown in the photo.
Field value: 80 %
